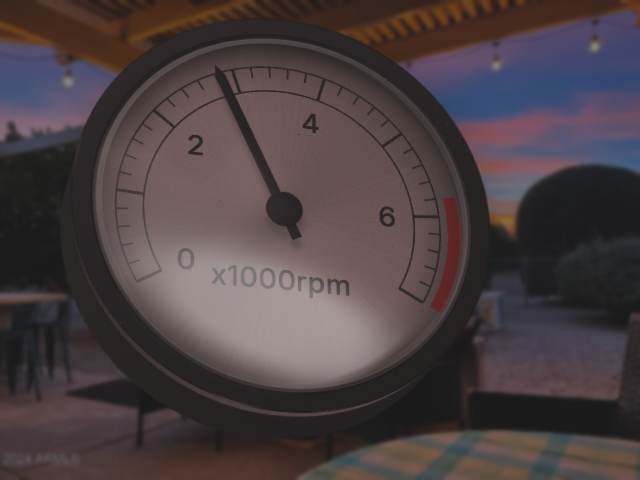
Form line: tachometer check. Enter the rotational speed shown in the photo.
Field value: 2800 rpm
